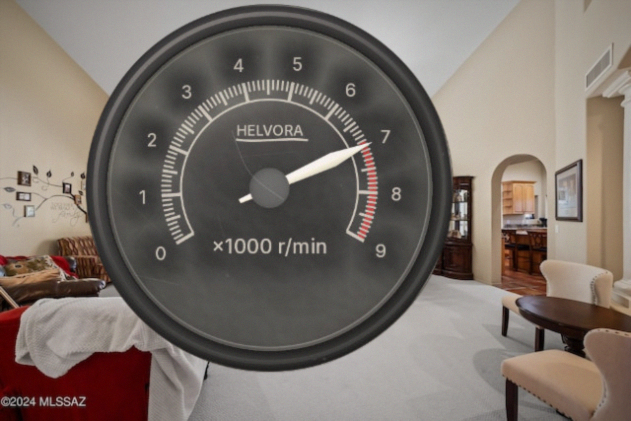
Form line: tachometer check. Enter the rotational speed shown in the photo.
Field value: 7000 rpm
